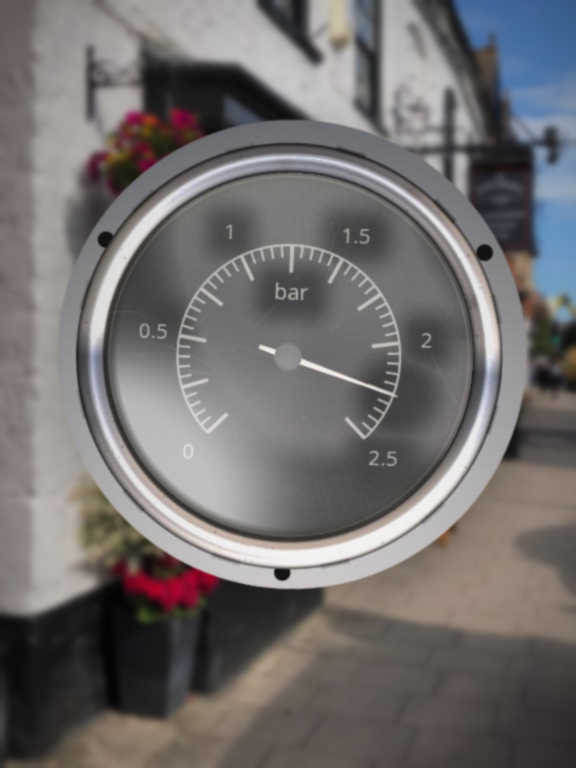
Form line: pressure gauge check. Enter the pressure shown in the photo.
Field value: 2.25 bar
